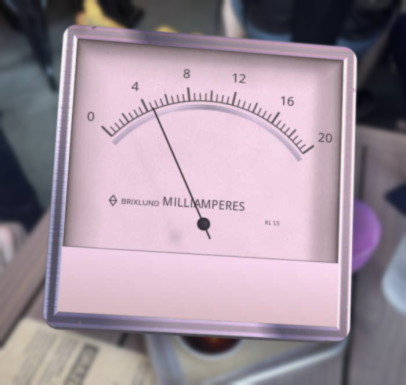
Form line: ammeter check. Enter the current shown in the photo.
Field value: 4.5 mA
